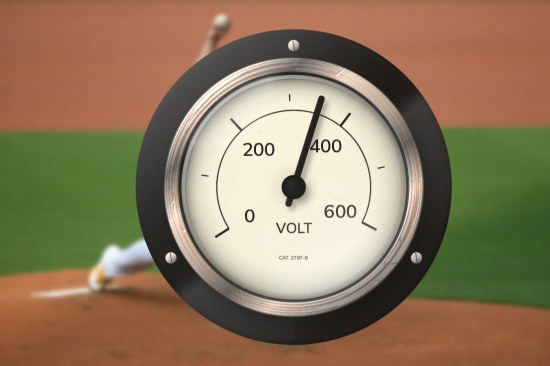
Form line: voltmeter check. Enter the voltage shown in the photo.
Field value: 350 V
